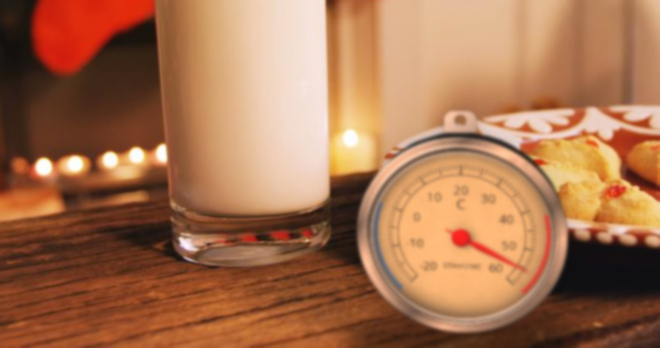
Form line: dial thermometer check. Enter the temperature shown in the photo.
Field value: 55 °C
